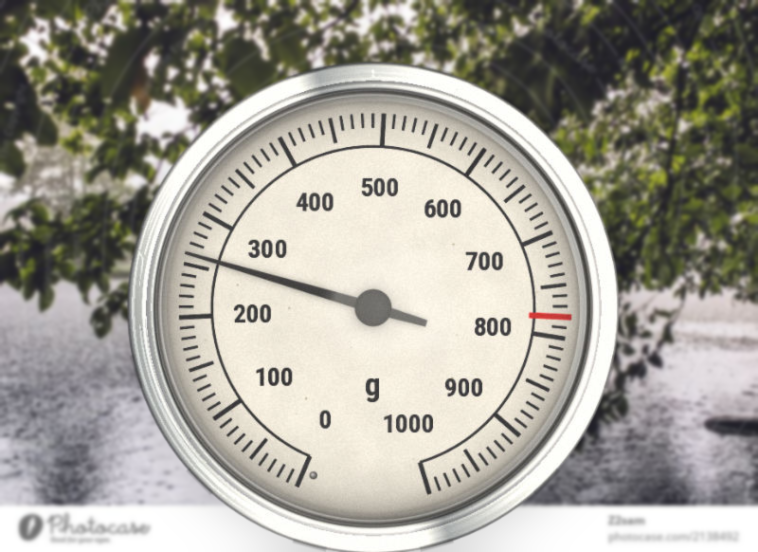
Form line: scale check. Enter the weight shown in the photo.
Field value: 260 g
